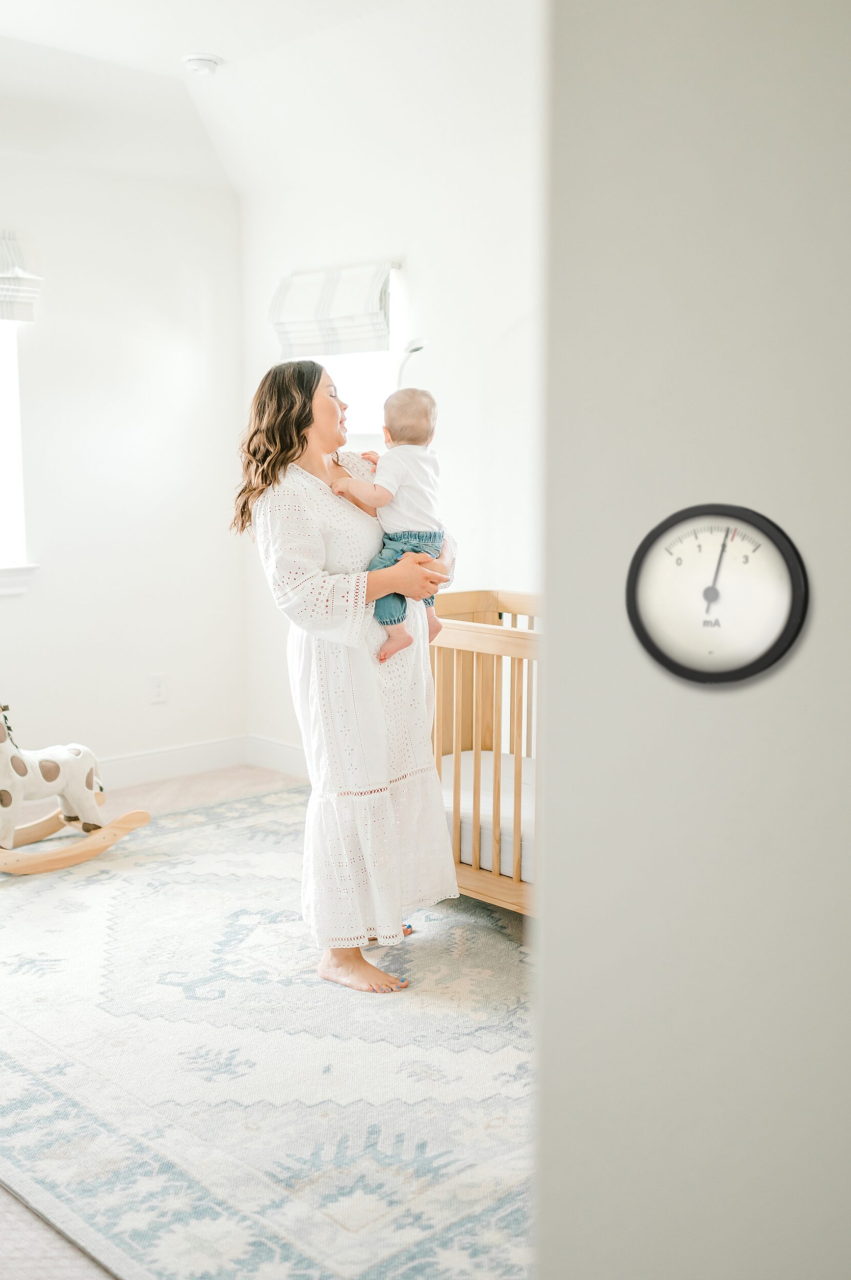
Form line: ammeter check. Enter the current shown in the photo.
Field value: 2 mA
